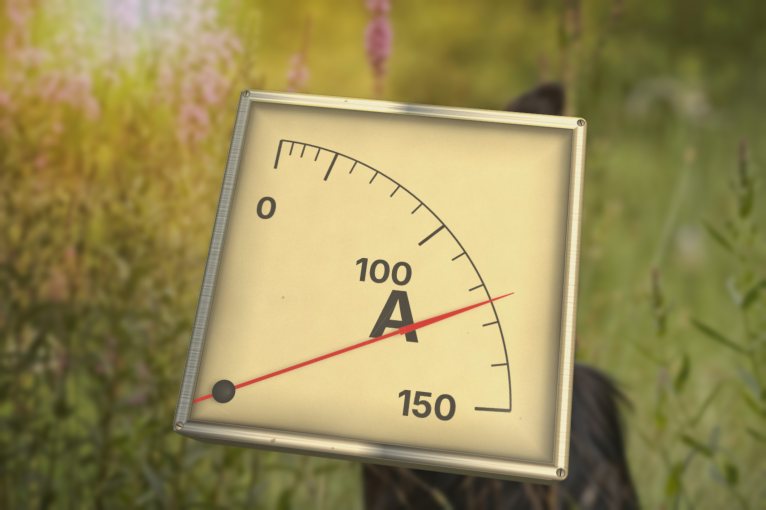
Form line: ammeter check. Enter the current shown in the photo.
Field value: 125 A
